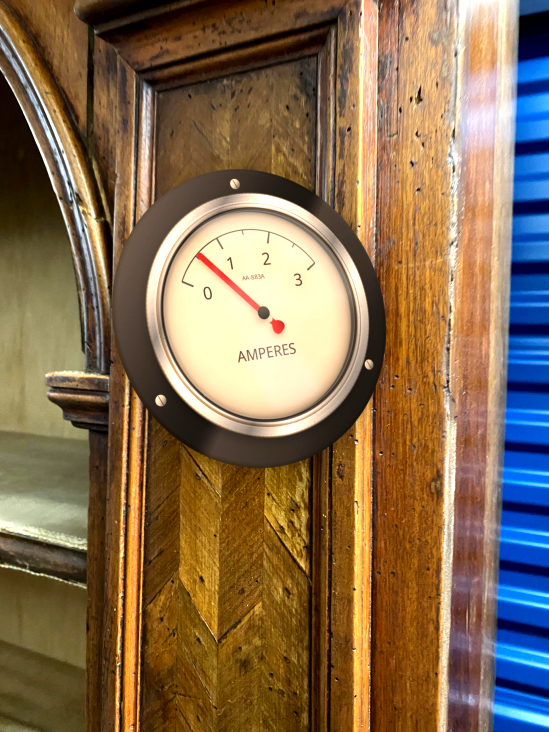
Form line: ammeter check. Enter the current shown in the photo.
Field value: 0.5 A
